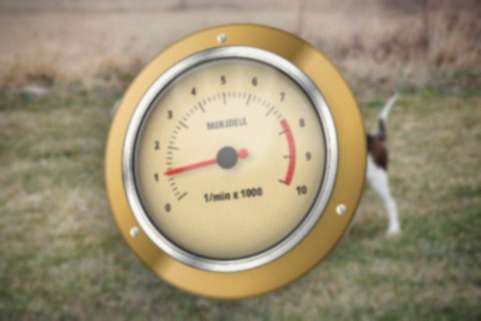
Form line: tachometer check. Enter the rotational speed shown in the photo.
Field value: 1000 rpm
